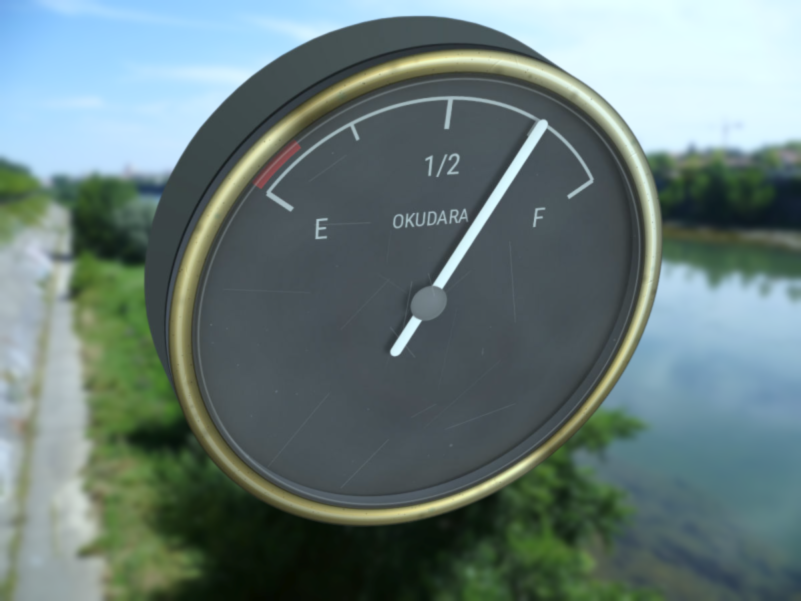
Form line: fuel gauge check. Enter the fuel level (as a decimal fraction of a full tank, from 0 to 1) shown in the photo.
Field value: 0.75
